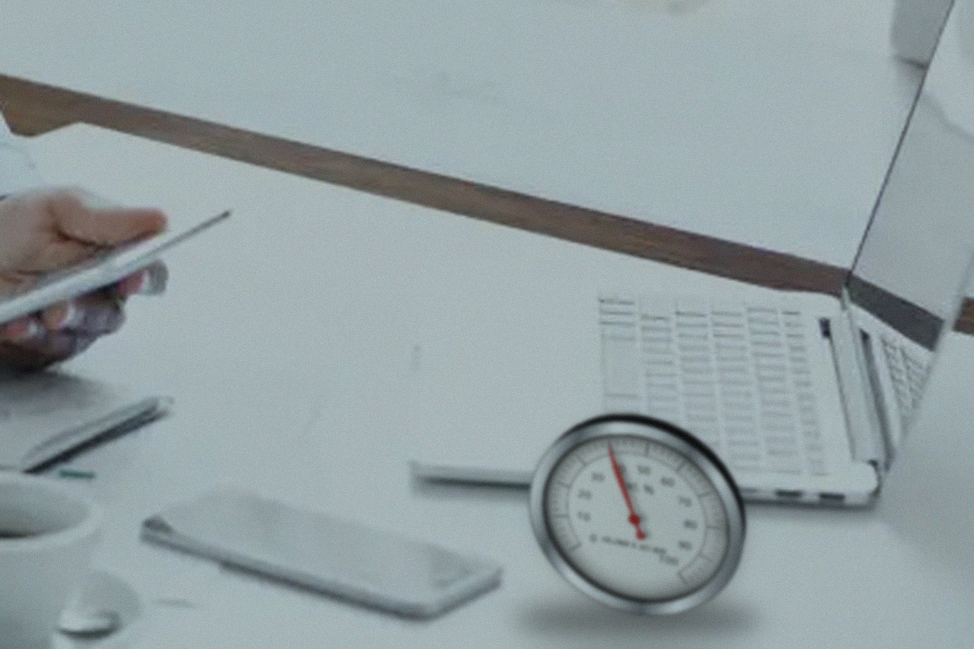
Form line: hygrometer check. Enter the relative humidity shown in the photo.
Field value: 40 %
